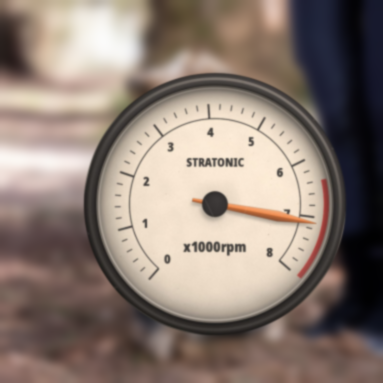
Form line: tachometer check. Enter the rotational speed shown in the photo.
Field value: 7100 rpm
